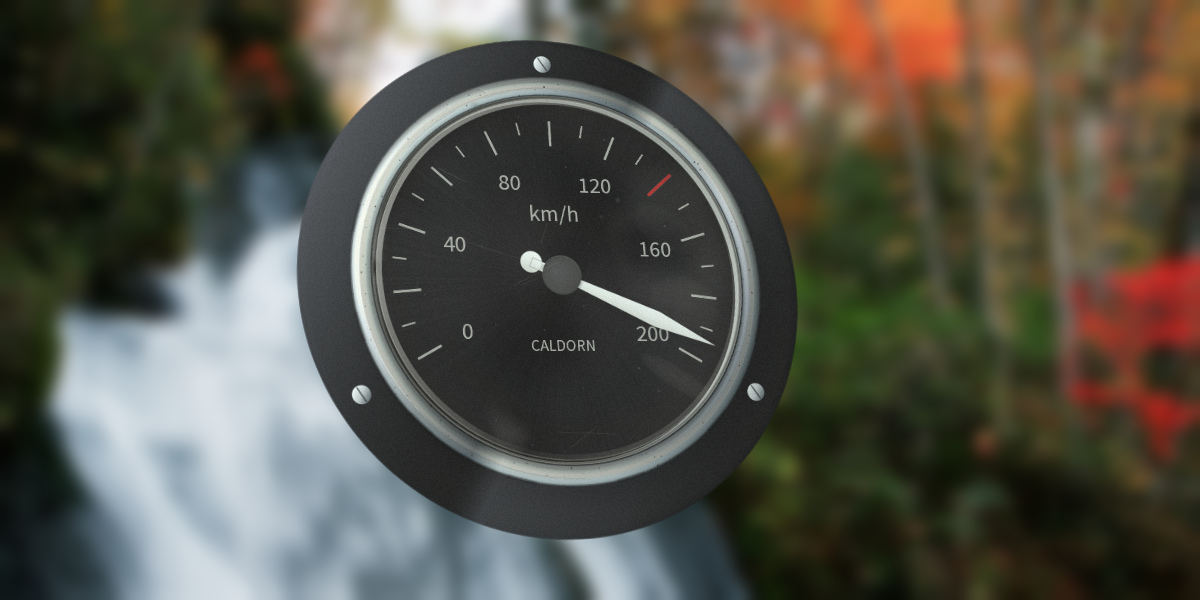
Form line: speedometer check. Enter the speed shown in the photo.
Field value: 195 km/h
